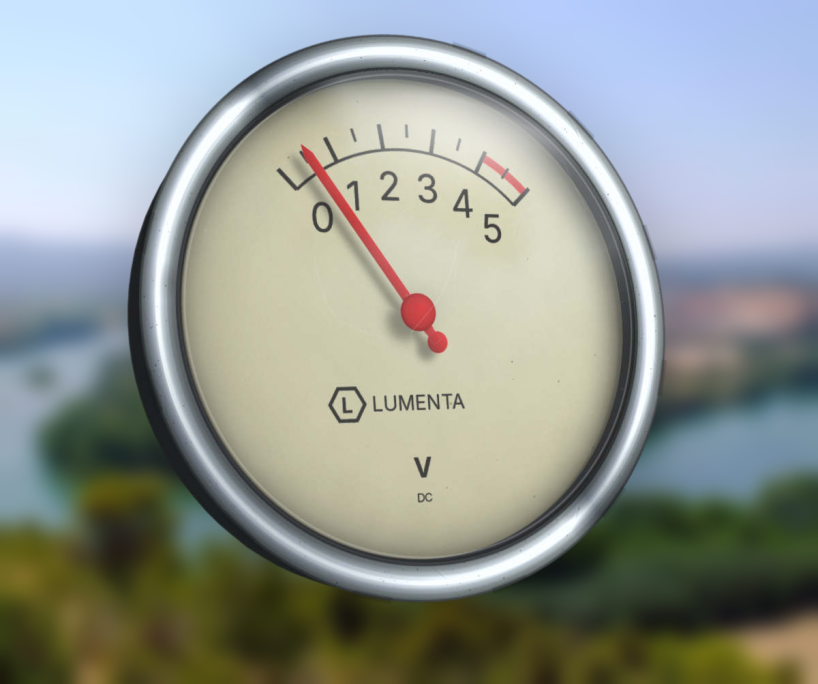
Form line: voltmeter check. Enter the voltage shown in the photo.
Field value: 0.5 V
